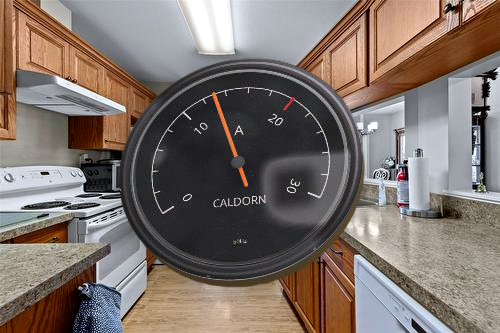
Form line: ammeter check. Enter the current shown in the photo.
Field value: 13 A
